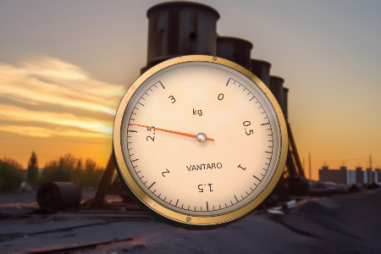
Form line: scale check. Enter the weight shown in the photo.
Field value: 2.55 kg
